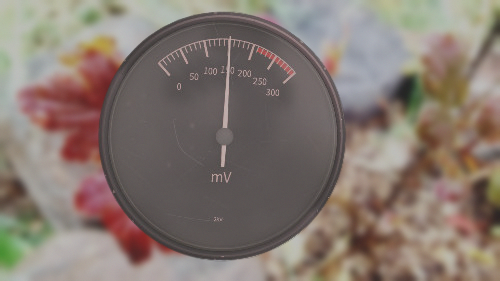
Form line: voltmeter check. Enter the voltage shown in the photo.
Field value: 150 mV
